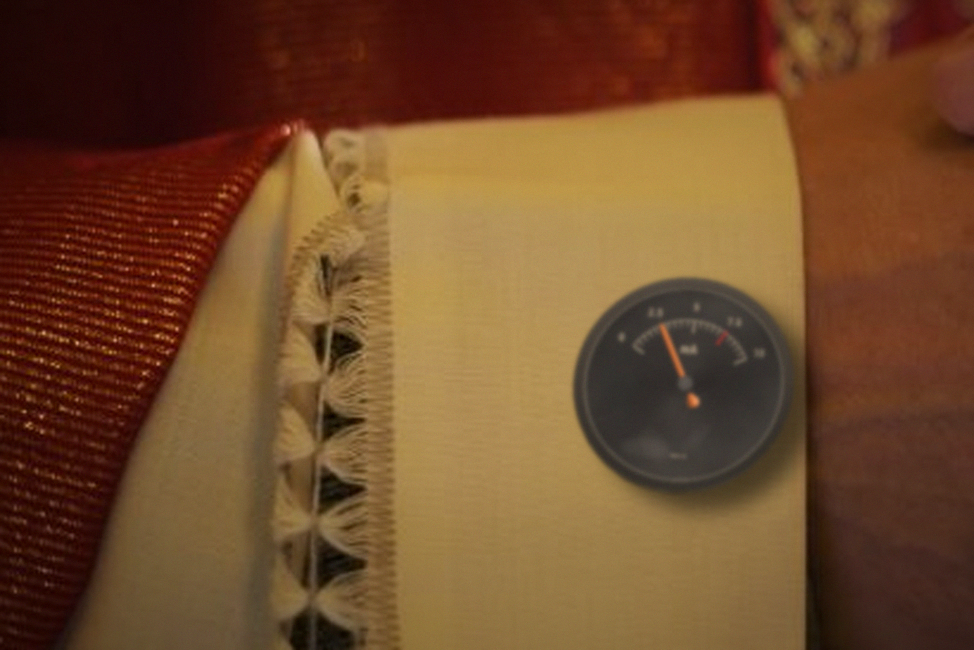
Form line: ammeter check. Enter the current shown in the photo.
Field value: 2.5 mA
